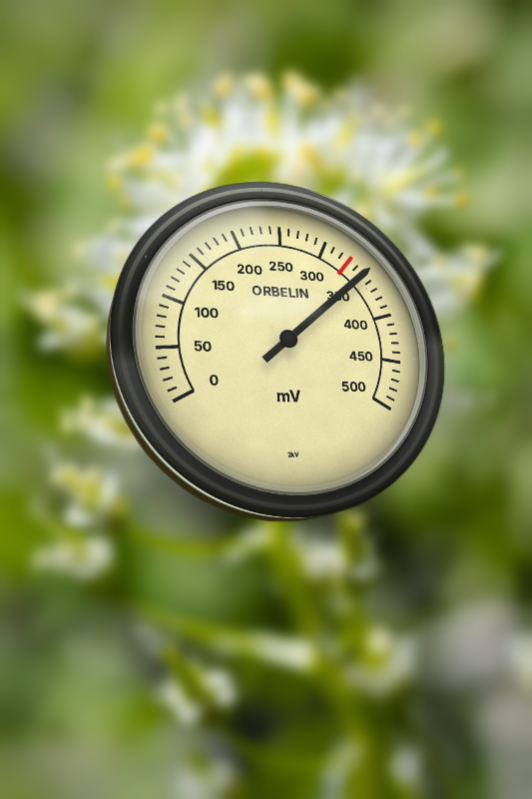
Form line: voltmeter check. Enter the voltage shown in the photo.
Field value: 350 mV
